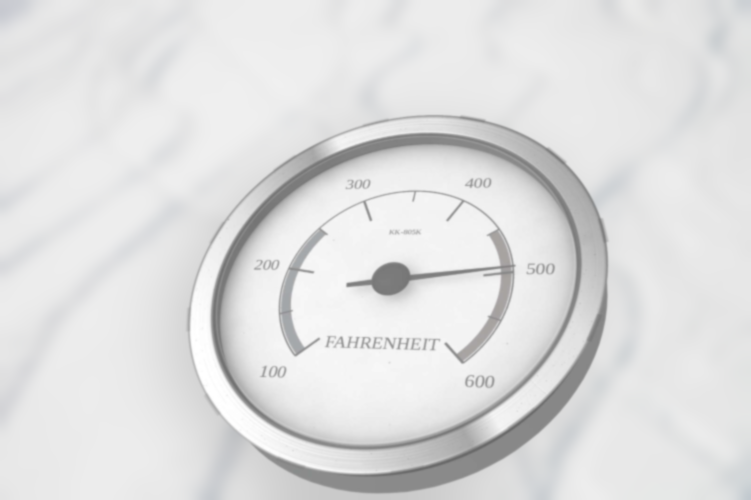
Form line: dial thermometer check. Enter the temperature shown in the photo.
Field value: 500 °F
